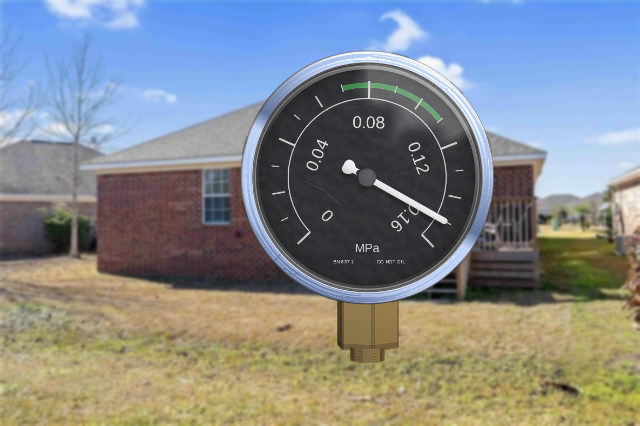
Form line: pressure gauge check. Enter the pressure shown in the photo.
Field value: 0.15 MPa
